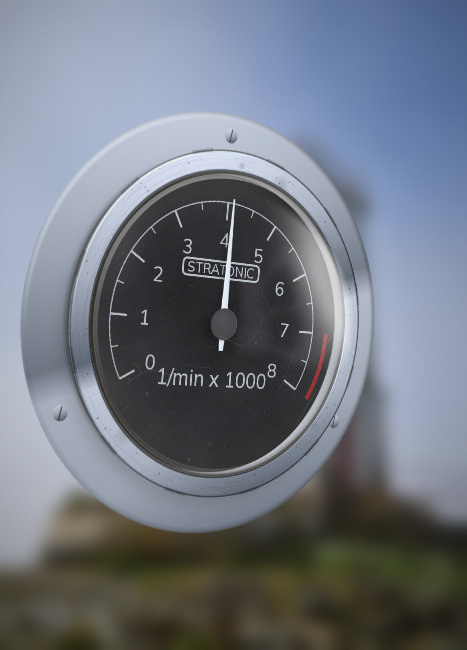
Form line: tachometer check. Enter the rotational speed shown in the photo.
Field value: 4000 rpm
